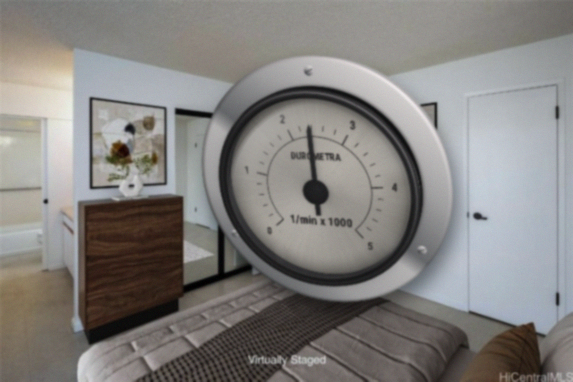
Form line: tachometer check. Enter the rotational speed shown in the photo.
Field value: 2400 rpm
